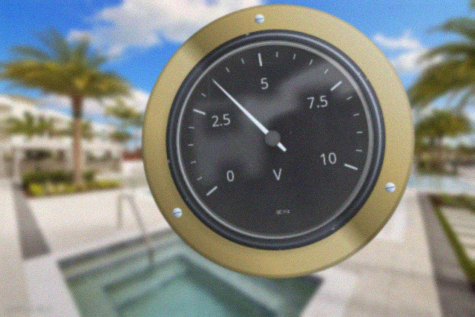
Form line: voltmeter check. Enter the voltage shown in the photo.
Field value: 3.5 V
